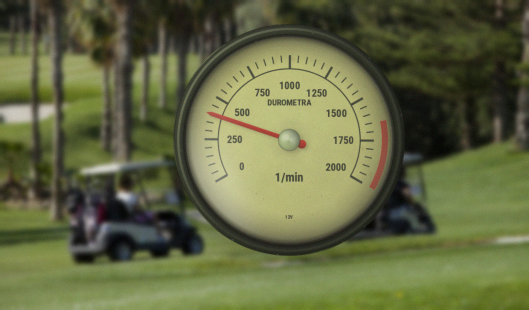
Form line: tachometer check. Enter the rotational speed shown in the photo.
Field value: 400 rpm
